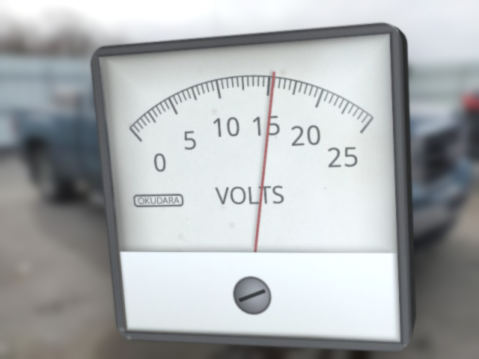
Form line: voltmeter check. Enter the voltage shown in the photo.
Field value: 15.5 V
